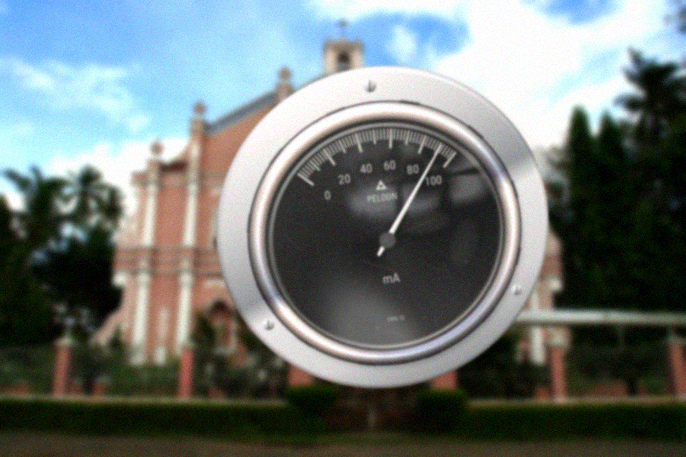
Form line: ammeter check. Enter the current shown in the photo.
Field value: 90 mA
